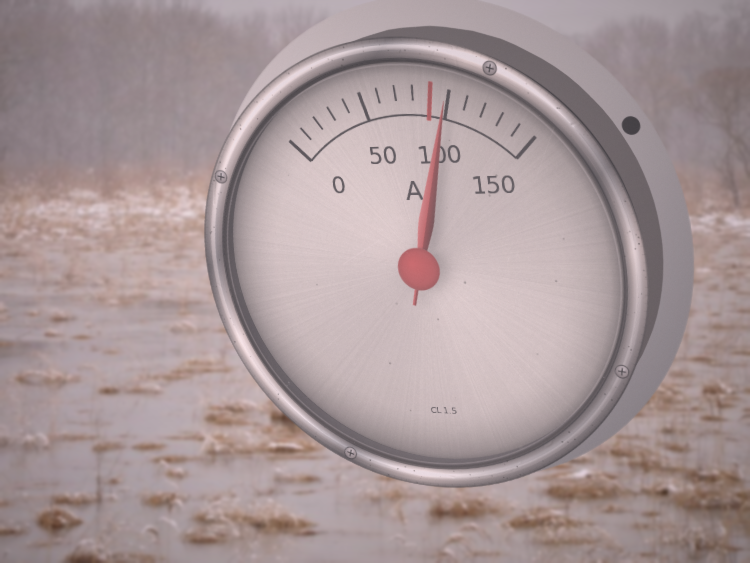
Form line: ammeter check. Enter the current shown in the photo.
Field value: 100 A
